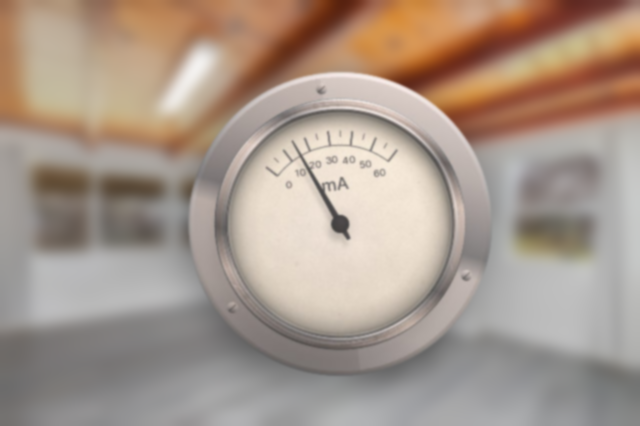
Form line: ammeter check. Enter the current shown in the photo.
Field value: 15 mA
